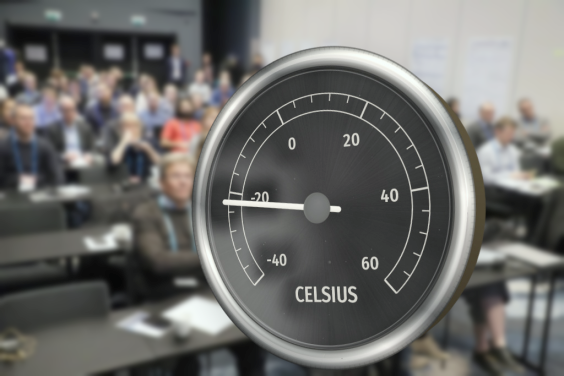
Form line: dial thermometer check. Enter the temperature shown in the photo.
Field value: -22 °C
